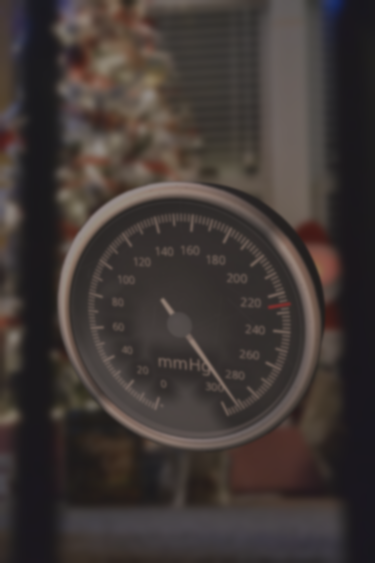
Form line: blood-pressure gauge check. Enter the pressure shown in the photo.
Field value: 290 mmHg
